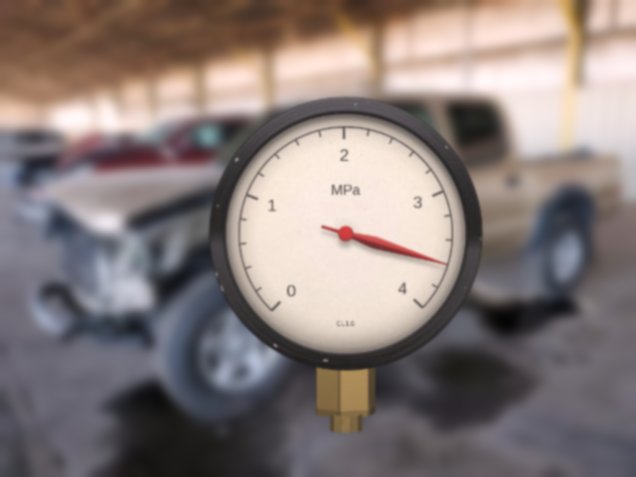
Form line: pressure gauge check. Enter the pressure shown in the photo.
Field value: 3.6 MPa
